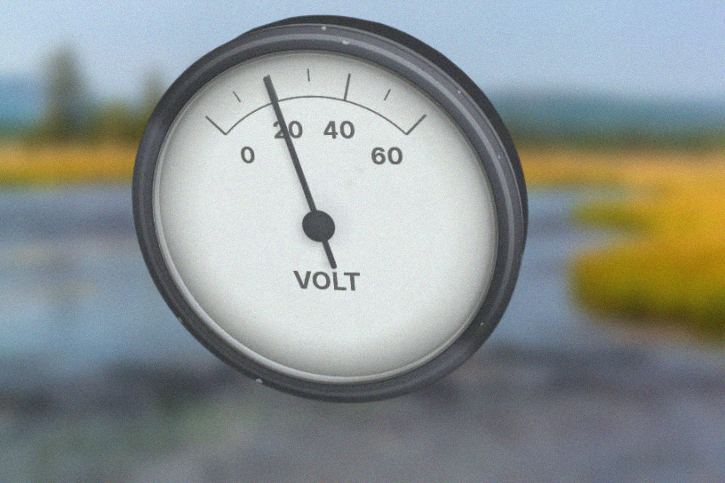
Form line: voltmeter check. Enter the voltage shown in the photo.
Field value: 20 V
